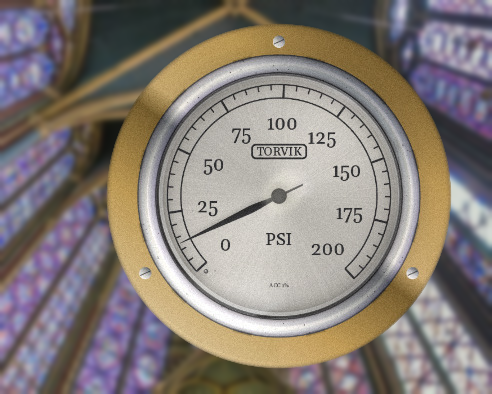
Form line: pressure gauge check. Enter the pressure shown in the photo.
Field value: 12.5 psi
